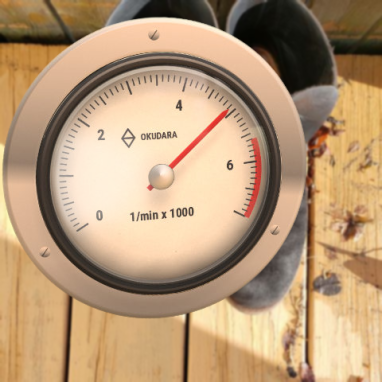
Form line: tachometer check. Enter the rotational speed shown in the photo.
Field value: 4900 rpm
